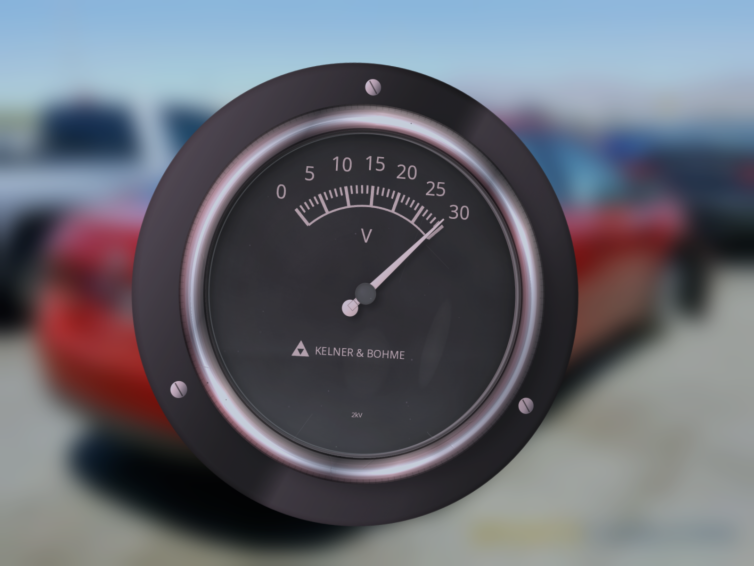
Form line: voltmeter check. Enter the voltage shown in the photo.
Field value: 29 V
